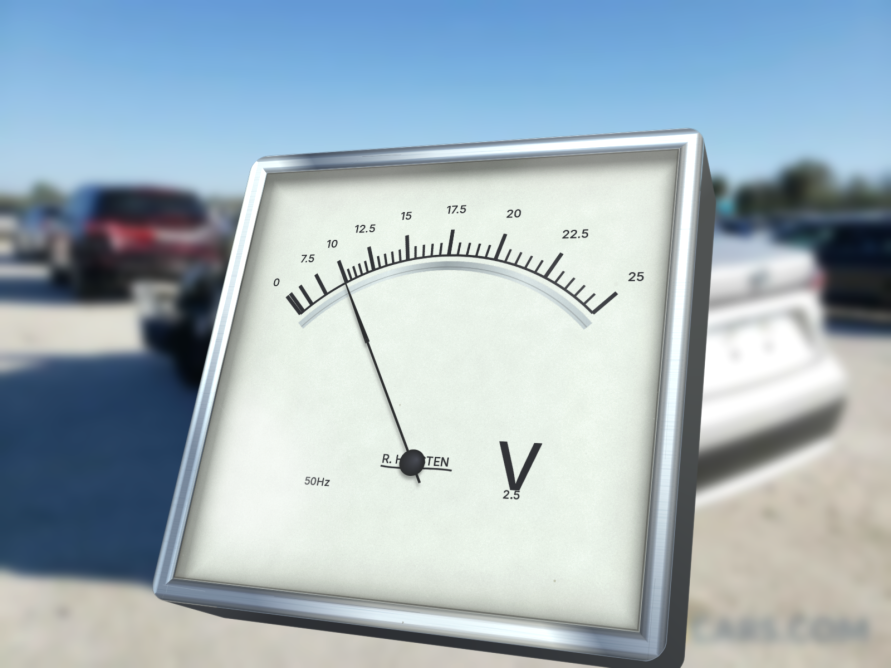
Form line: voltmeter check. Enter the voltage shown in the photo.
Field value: 10 V
